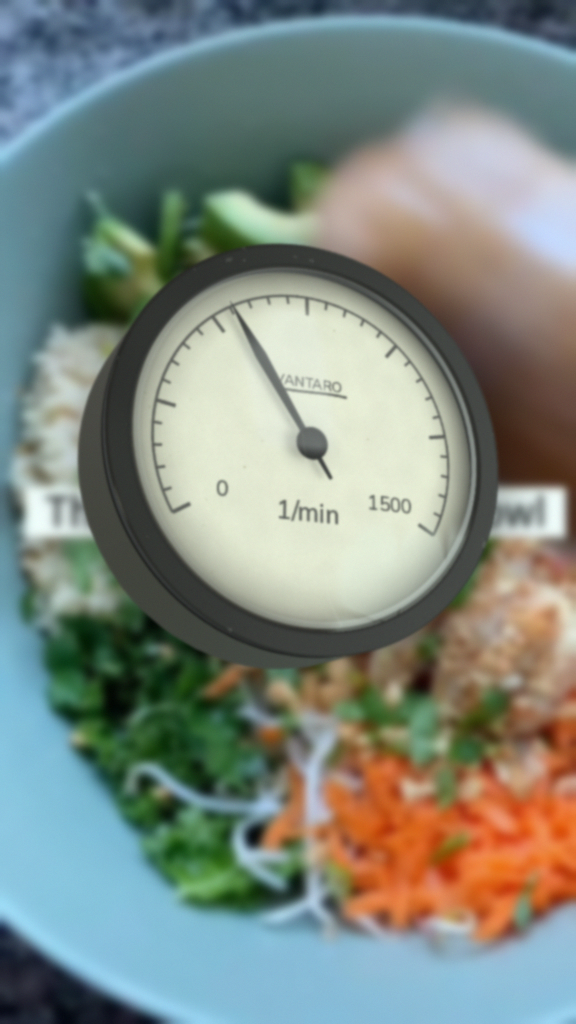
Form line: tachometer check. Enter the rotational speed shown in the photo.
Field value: 550 rpm
